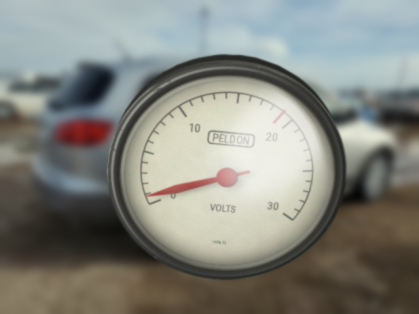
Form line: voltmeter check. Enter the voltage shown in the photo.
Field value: 1 V
